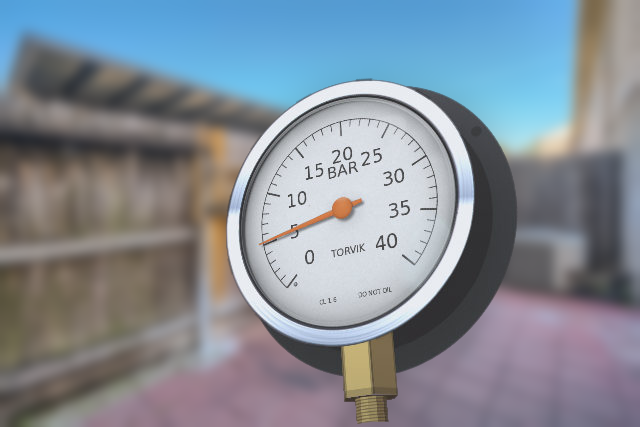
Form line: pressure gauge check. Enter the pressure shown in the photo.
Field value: 5 bar
